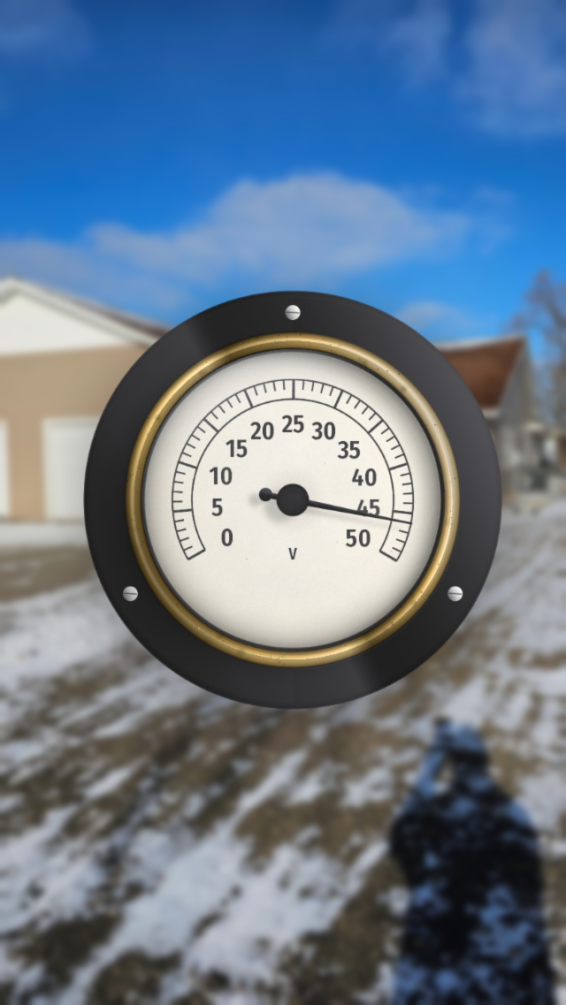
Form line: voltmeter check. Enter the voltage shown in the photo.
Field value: 46 V
